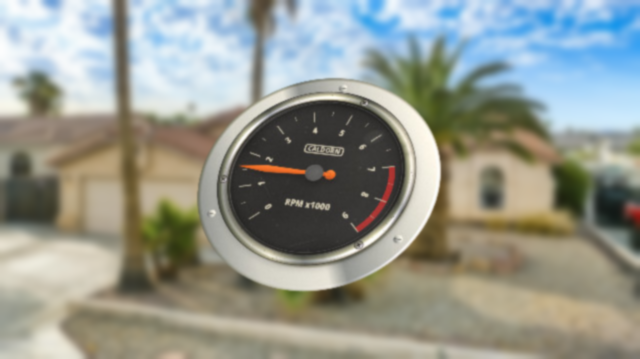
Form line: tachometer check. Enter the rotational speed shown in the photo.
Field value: 1500 rpm
